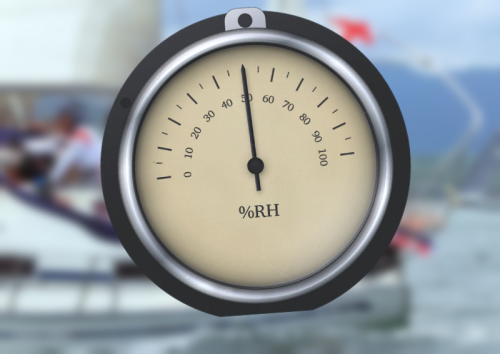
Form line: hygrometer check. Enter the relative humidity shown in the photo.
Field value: 50 %
